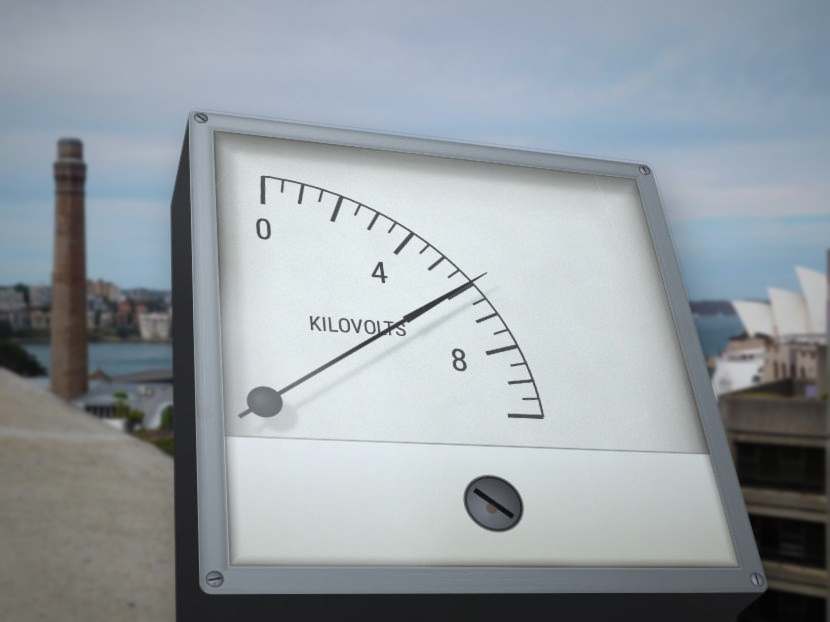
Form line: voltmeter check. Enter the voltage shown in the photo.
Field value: 6 kV
